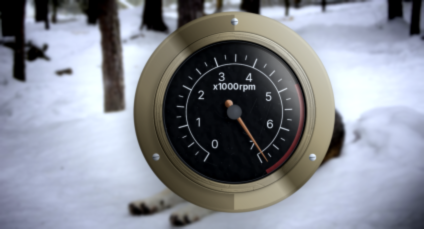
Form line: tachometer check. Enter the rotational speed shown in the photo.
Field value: 6875 rpm
